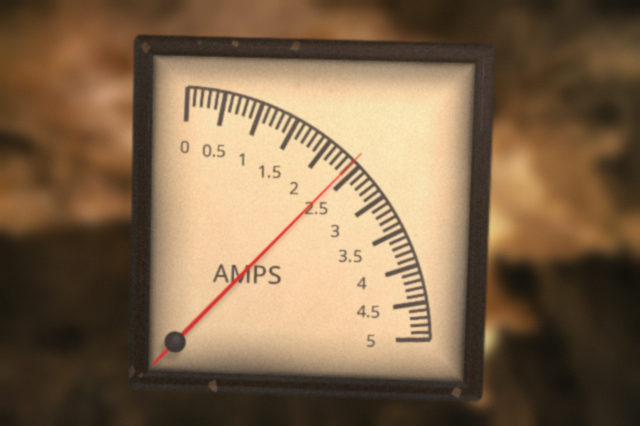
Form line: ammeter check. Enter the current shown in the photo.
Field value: 2.4 A
